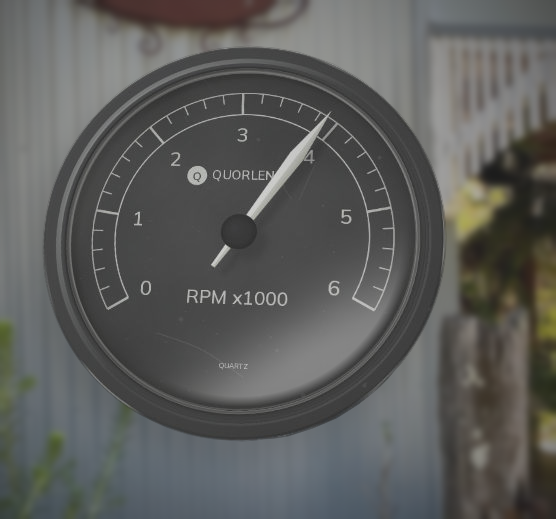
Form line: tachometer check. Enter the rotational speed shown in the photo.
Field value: 3900 rpm
